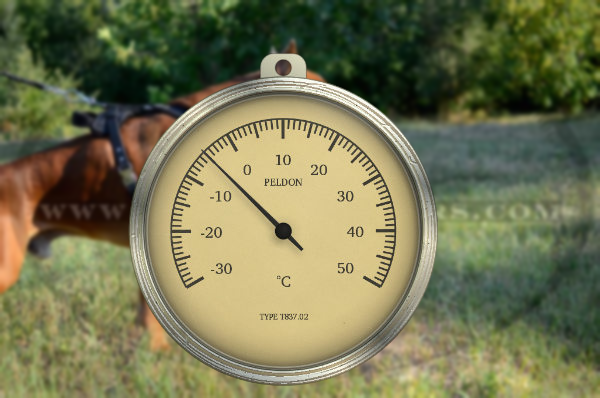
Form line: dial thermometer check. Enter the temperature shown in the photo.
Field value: -5 °C
